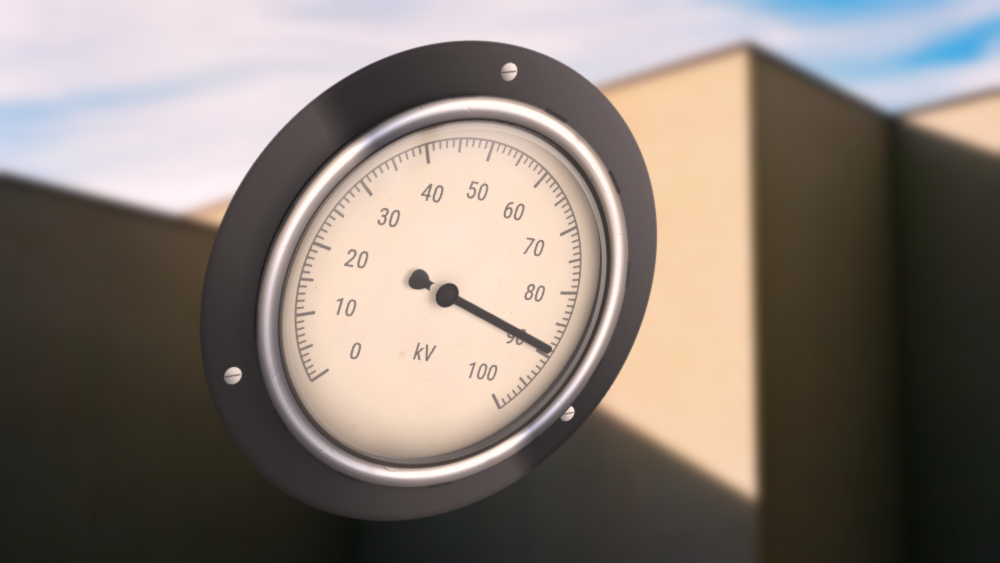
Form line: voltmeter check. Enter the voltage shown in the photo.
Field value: 89 kV
